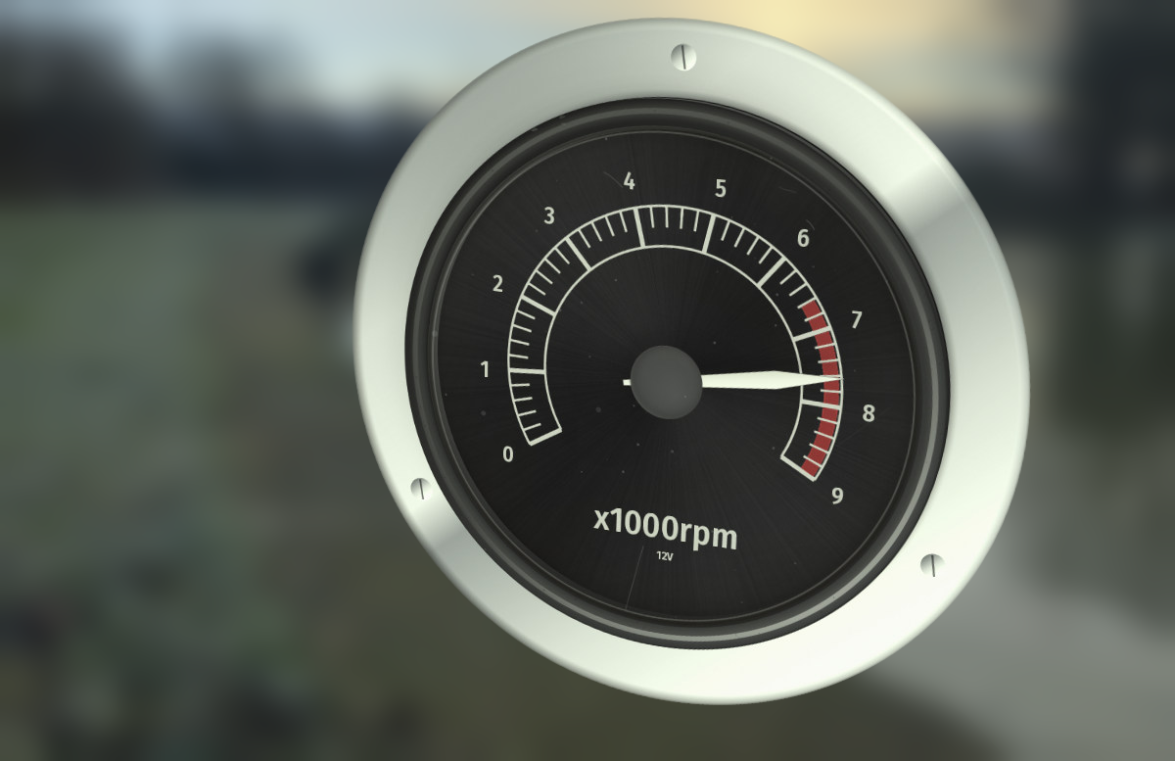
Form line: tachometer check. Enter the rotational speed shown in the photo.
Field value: 7600 rpm
